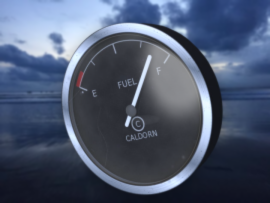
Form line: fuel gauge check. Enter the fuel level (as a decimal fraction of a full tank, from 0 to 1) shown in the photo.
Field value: 0.875
